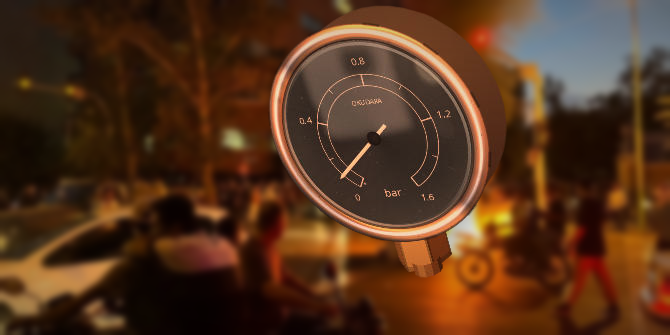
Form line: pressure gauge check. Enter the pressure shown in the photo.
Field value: 0.1 bar
